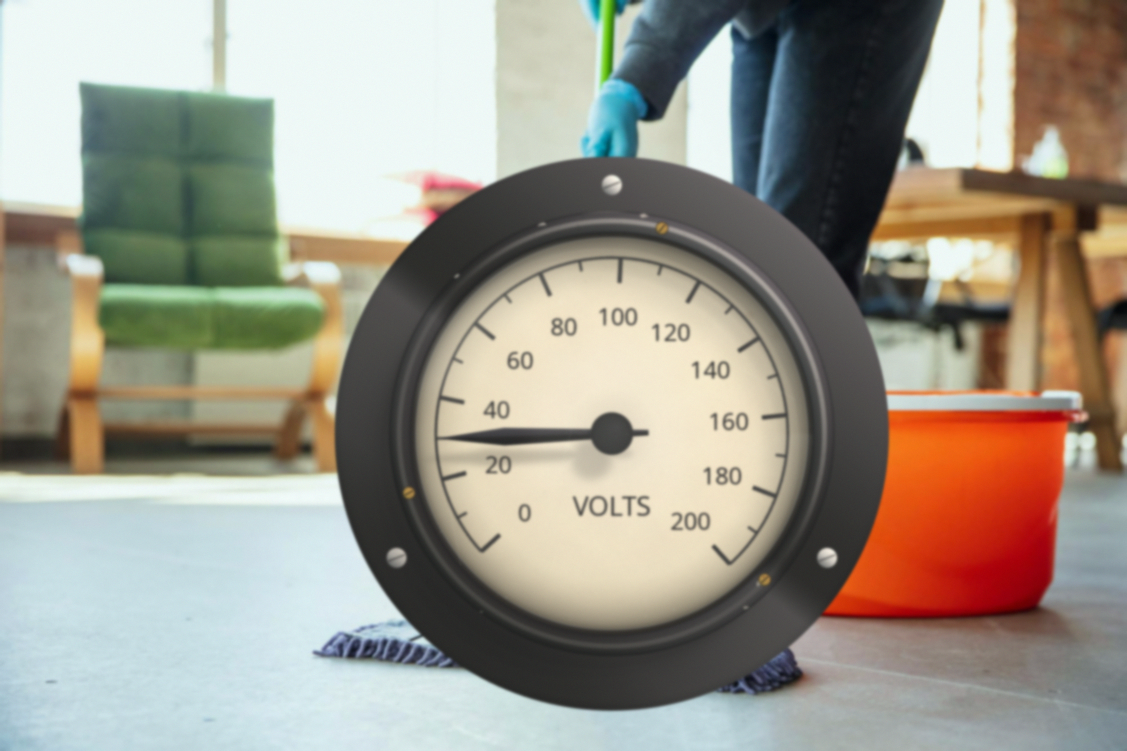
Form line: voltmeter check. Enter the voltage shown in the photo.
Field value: 30 V
